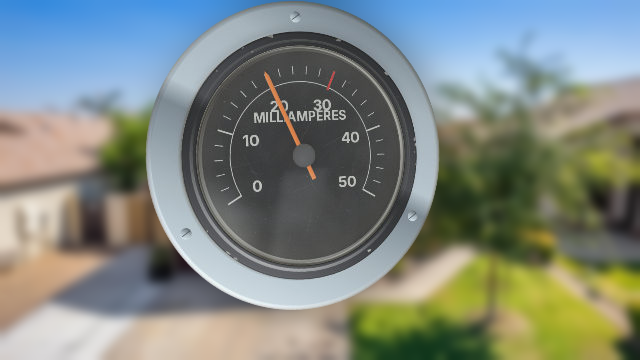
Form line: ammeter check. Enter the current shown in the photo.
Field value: 20 mA
